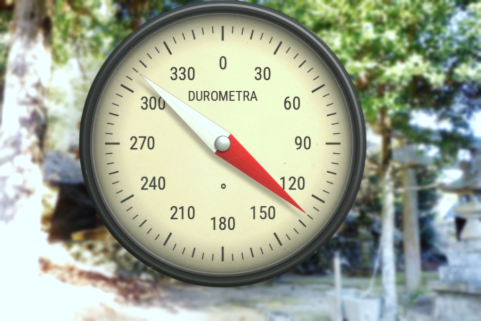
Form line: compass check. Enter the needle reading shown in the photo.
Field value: 130 °
